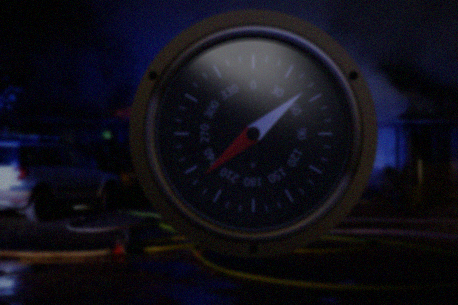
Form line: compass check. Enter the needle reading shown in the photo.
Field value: 230 °
